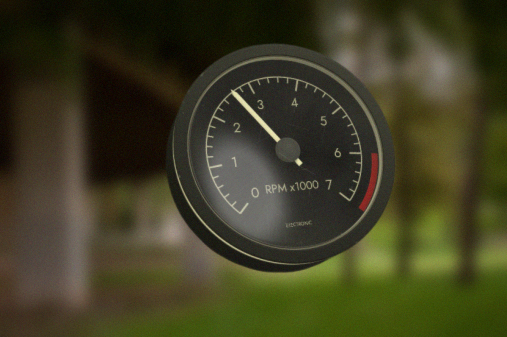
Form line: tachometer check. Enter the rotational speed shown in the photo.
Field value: 2600 rpm
